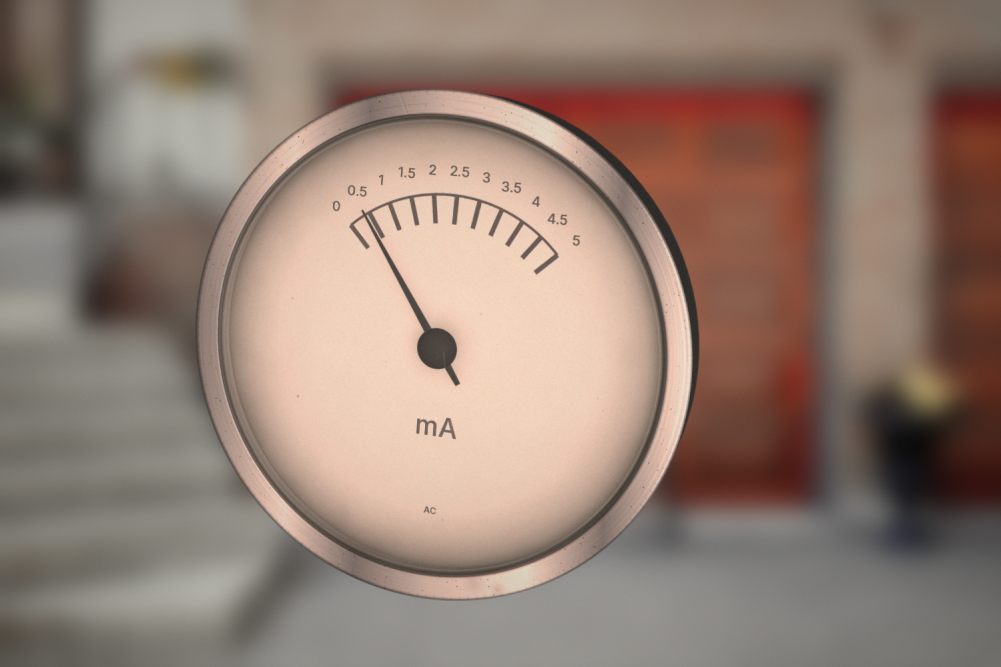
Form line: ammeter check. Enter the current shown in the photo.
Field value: 0.5 mA
